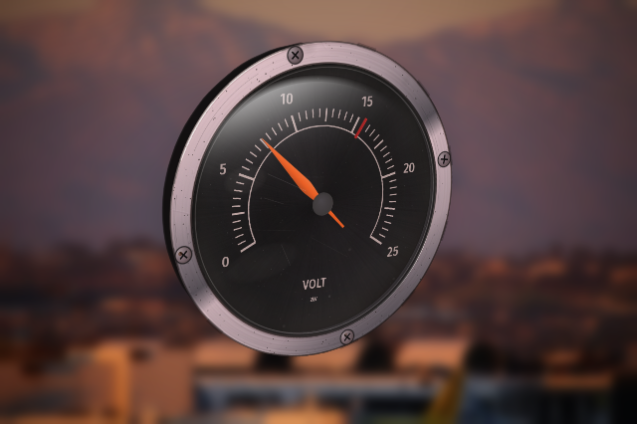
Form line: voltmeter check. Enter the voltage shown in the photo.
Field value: 7.5 V
